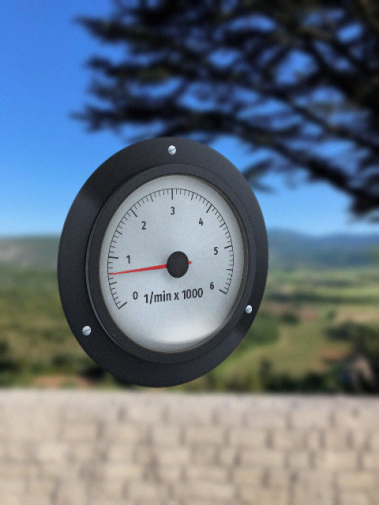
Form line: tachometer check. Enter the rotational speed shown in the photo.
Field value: 700 rpm
